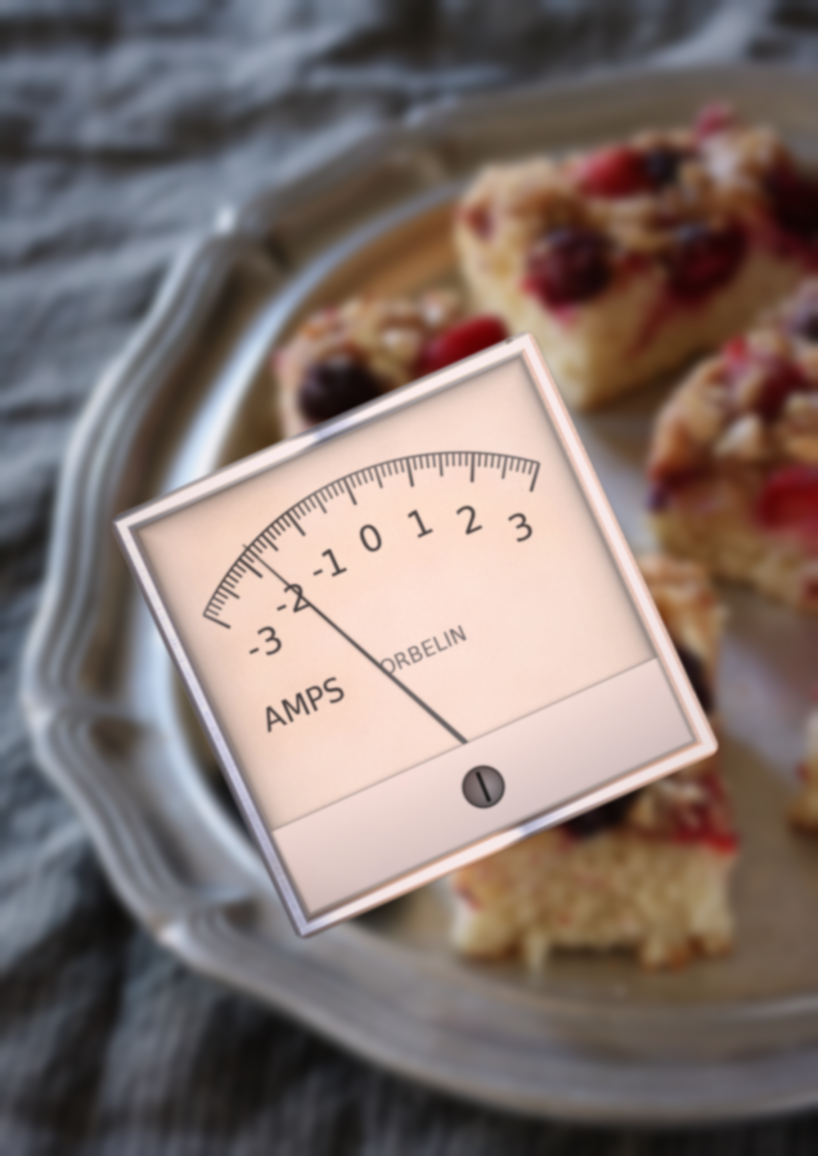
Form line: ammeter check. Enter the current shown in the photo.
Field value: -1.8 A
